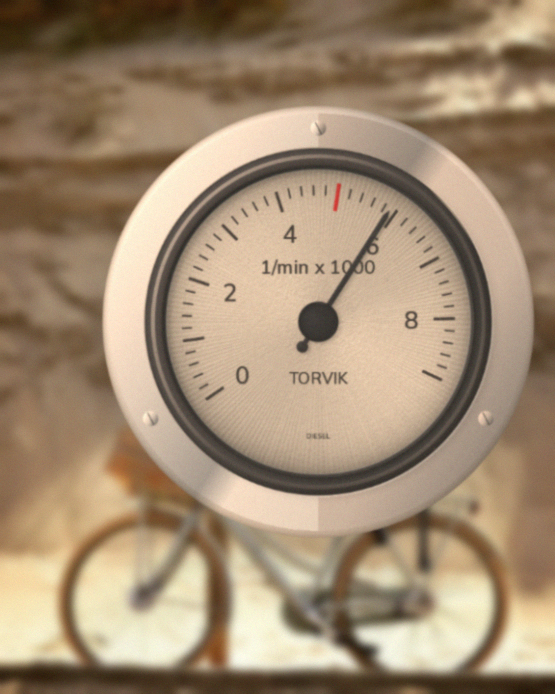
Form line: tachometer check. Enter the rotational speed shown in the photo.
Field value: 5900 rpm
